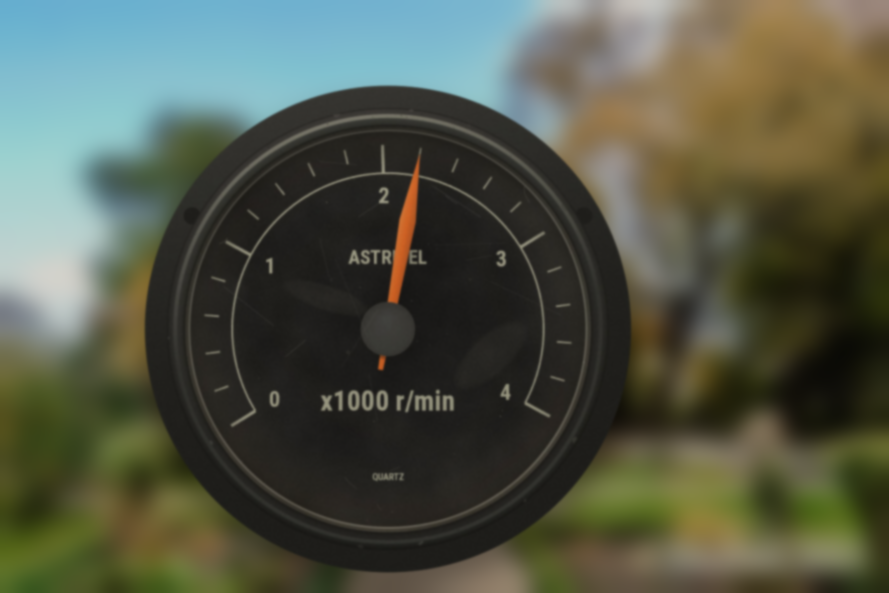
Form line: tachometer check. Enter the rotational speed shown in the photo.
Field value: 2200 rpm
